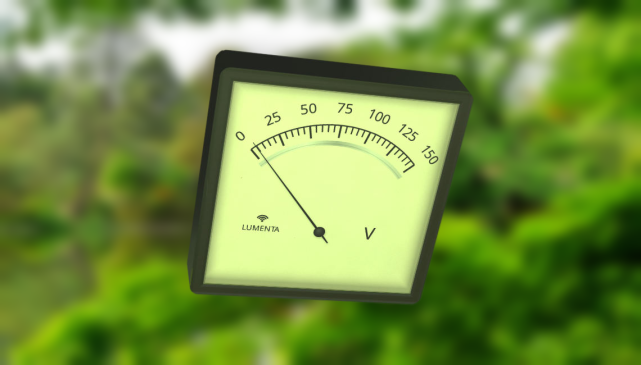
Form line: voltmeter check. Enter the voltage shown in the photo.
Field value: 5 V
